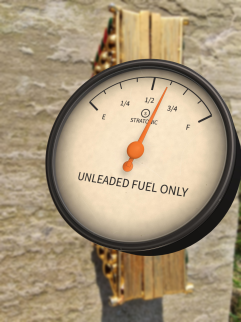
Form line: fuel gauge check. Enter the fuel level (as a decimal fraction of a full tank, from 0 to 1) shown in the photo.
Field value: 0.625
